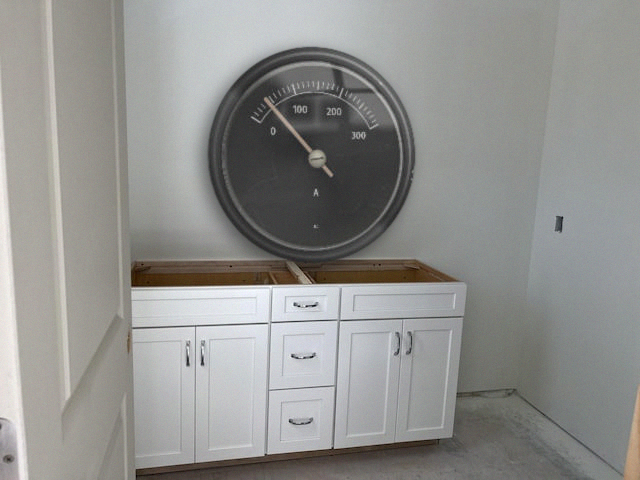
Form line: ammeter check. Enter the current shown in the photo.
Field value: 40 A
